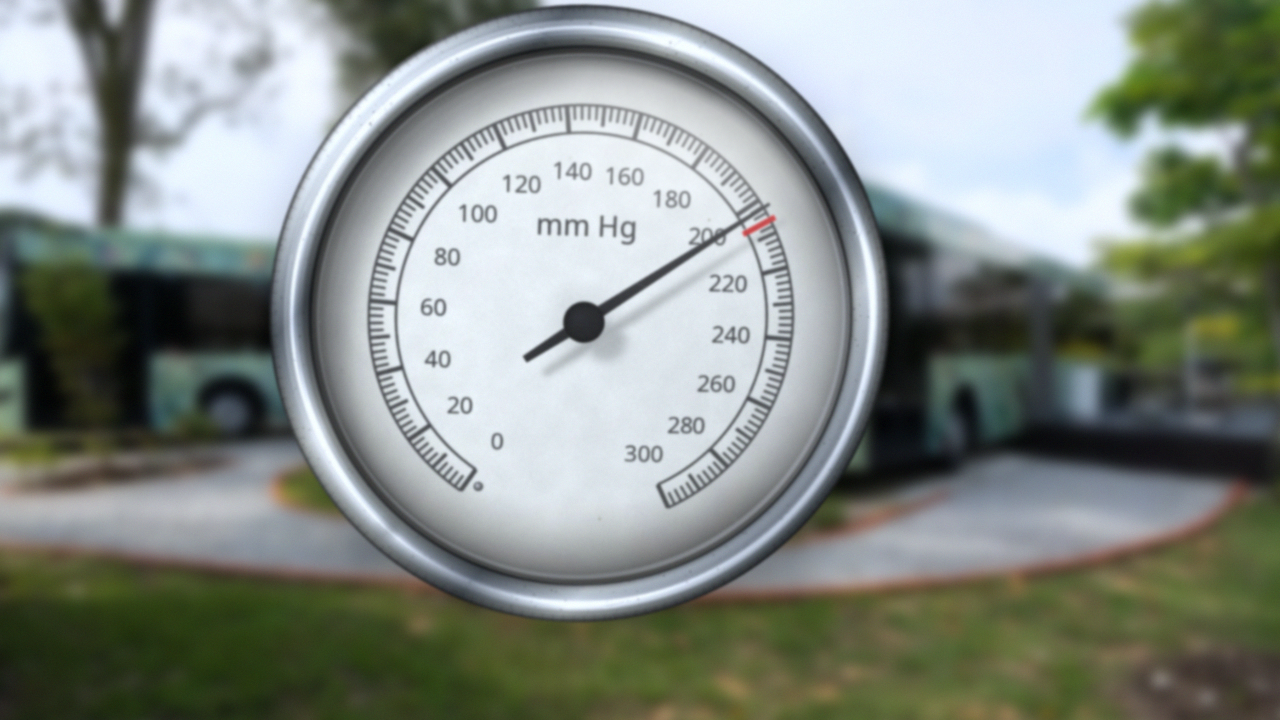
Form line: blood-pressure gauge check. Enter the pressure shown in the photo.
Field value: 202 mmHg
